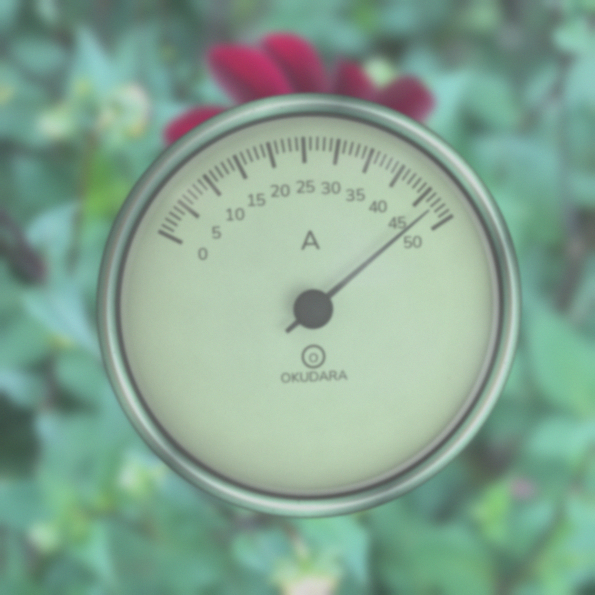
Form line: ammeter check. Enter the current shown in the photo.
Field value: 47 A
